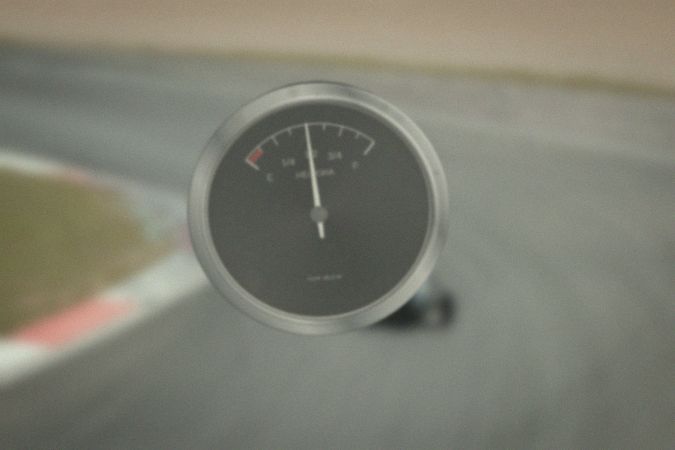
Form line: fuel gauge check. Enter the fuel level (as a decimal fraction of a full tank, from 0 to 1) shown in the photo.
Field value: 0.5
